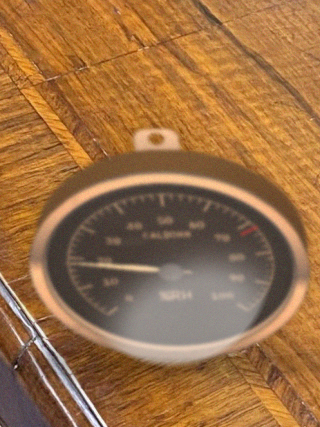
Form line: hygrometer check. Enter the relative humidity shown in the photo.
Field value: 20 %
